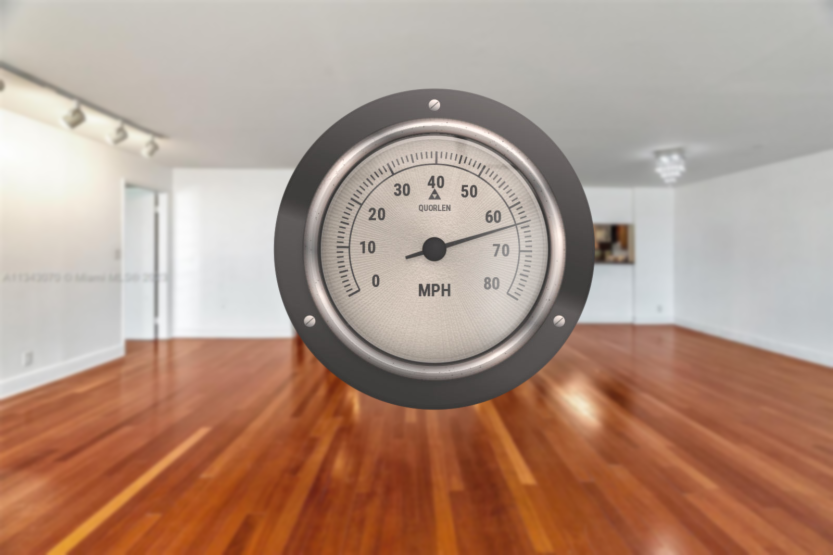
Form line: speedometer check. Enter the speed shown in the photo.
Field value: 64 mph
